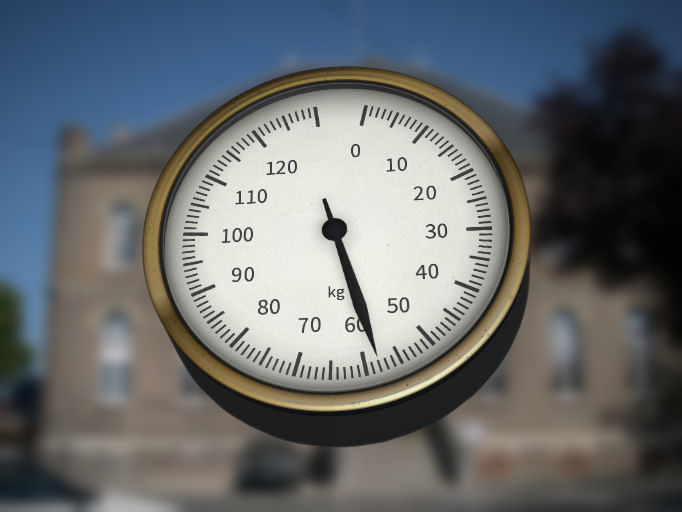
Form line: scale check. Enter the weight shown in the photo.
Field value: 58 kg
